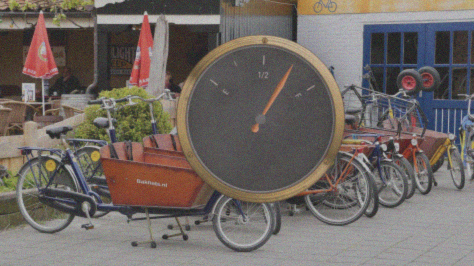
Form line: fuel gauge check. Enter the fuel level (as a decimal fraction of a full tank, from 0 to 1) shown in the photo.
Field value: 0.75
